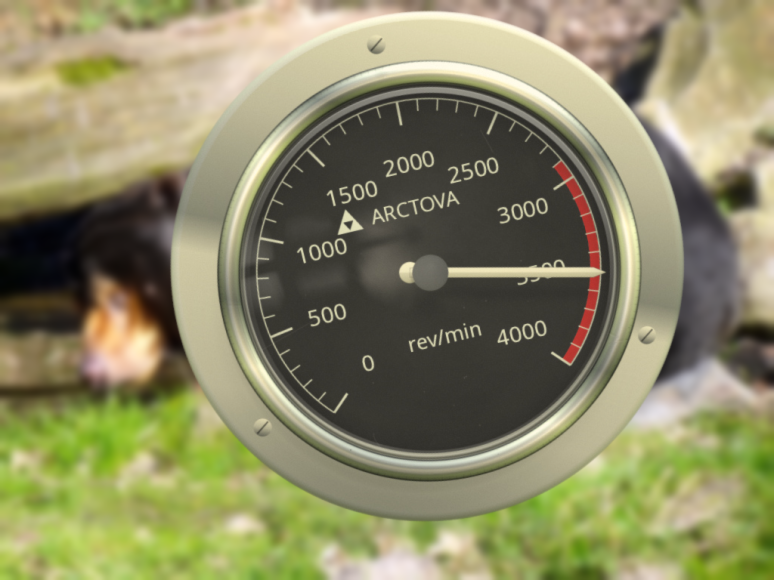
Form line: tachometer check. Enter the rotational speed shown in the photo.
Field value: 3500 rpm
